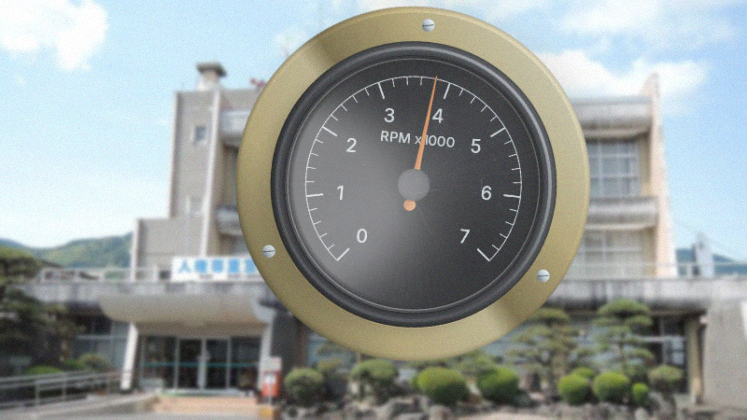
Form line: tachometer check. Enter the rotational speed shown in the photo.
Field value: 3800 rpm
